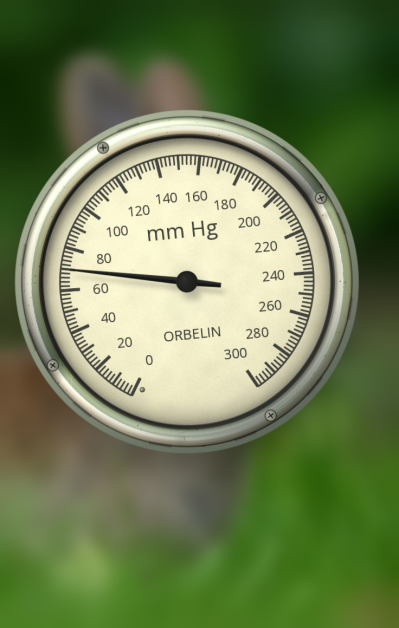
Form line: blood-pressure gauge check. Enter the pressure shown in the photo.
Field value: 70 mmHg
